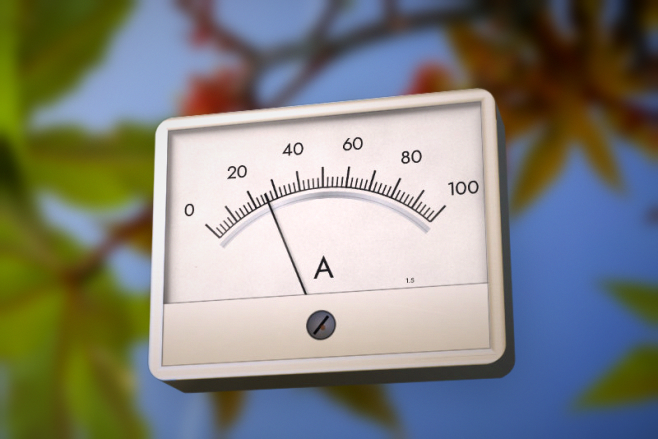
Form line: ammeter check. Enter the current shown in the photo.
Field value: 26 A
